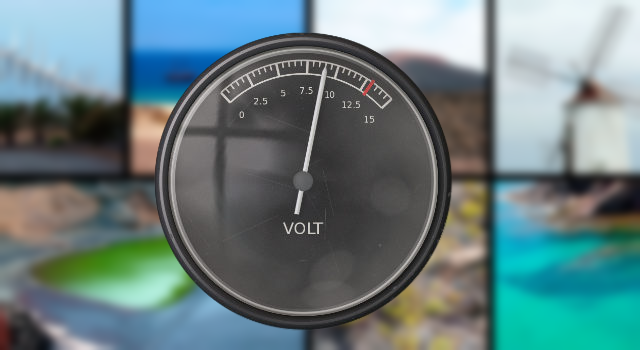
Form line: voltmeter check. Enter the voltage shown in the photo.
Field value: 9 V
